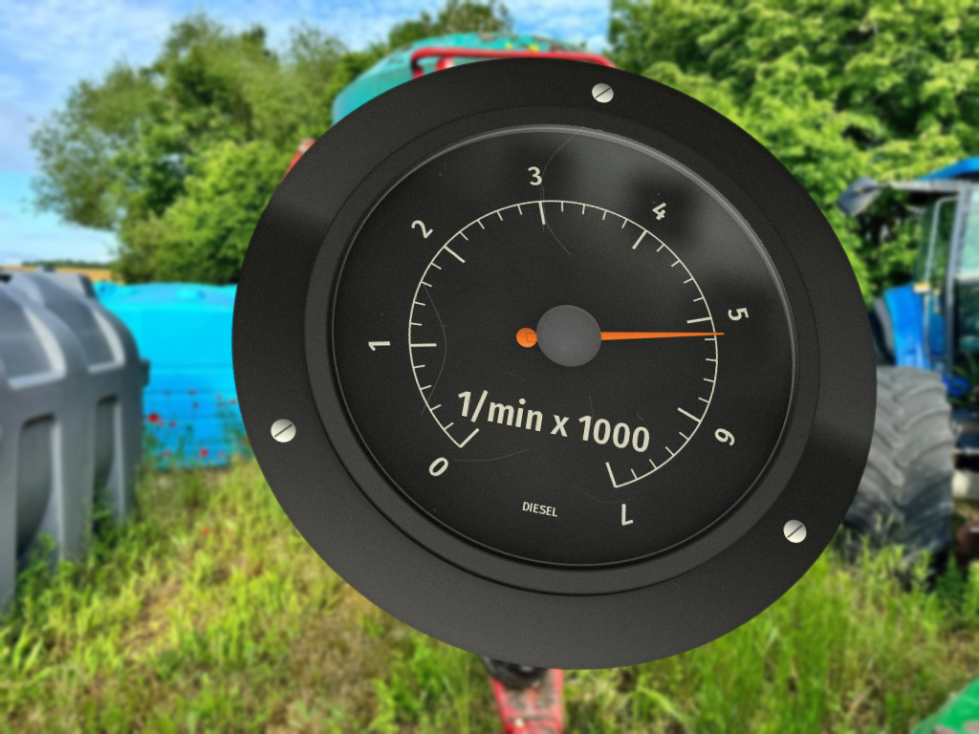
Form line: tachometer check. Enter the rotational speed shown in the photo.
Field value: 5200 rpm
